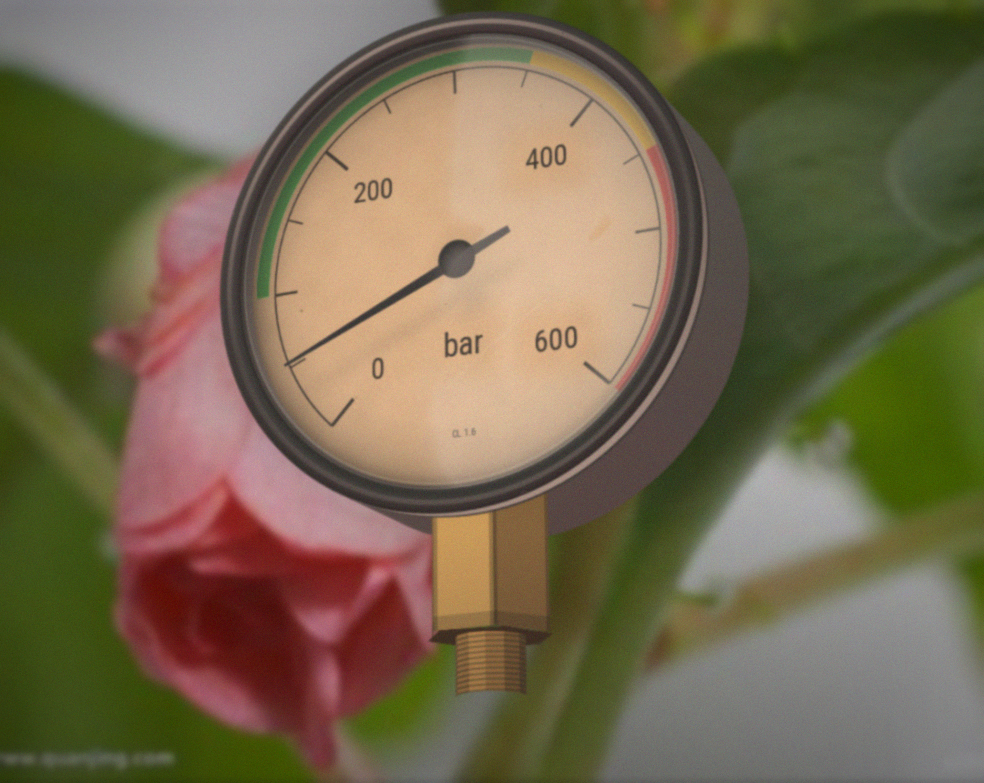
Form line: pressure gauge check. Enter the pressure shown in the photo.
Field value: 50 bar
